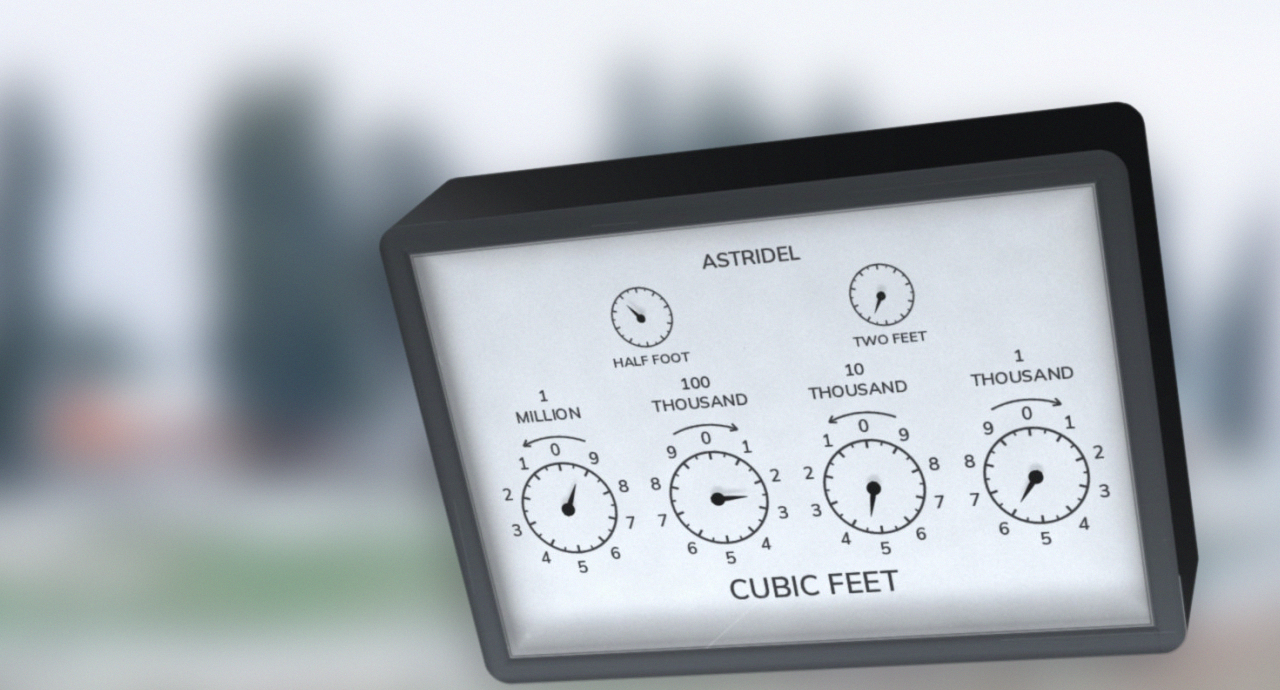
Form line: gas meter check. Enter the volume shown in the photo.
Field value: 924600 ft³
